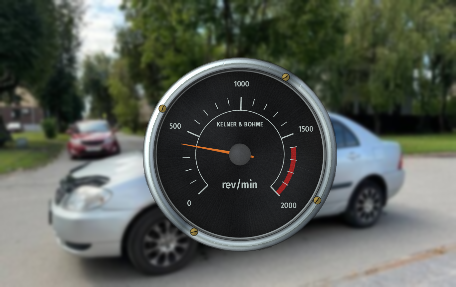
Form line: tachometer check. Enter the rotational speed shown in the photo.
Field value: 400 rpm
